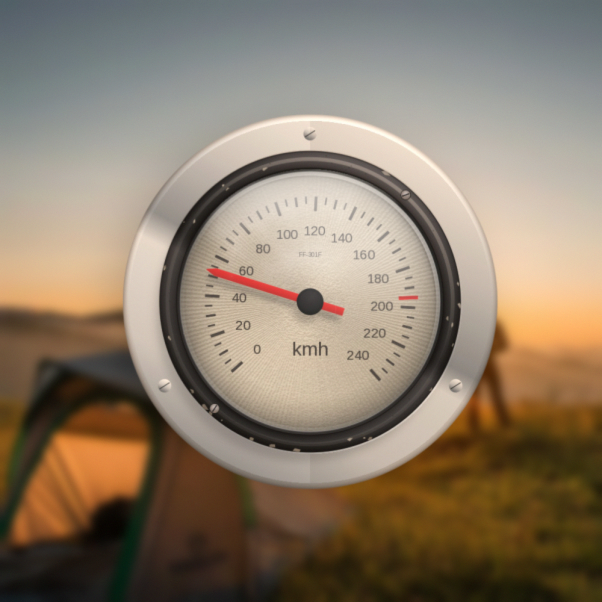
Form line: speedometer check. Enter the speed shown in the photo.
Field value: 52.5 km/h
